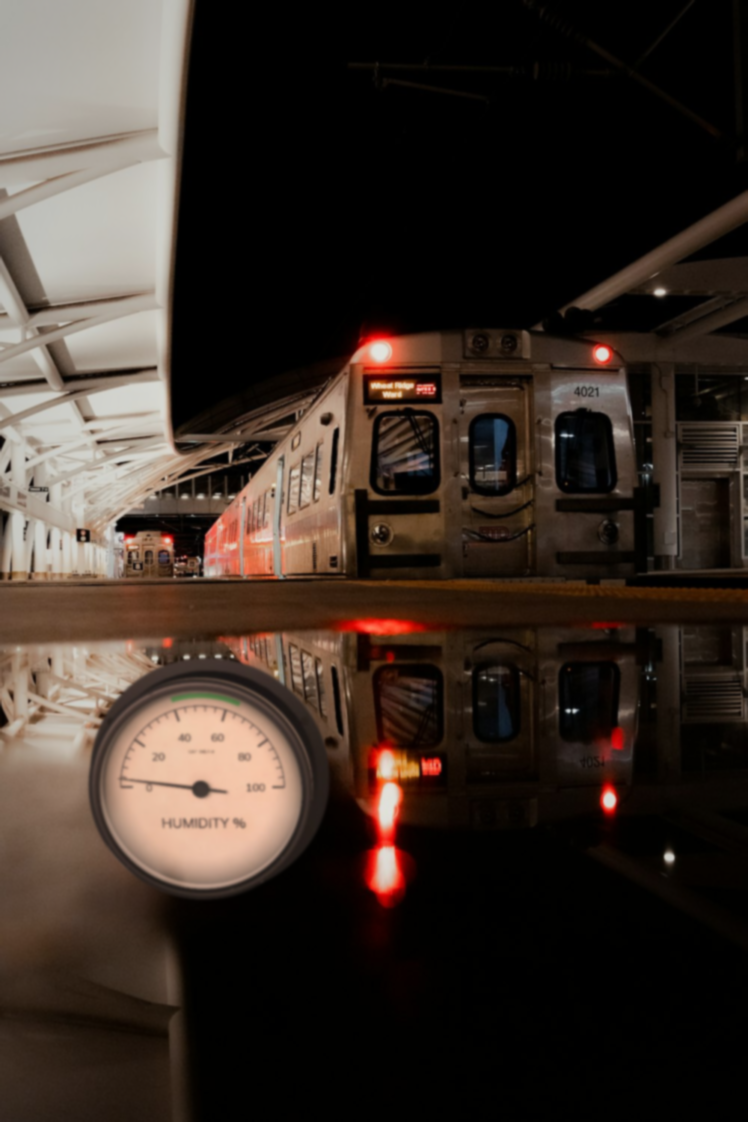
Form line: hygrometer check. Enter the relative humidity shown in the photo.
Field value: 4 %
